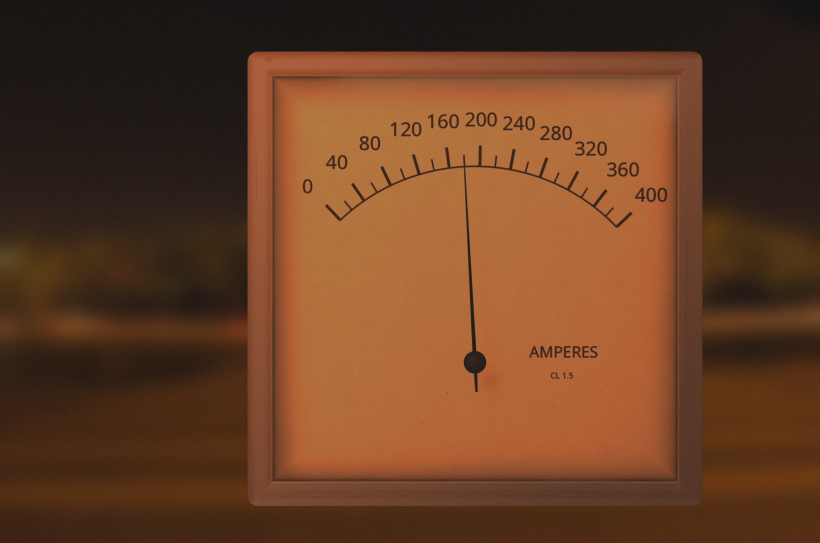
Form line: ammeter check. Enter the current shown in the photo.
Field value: 180 A
